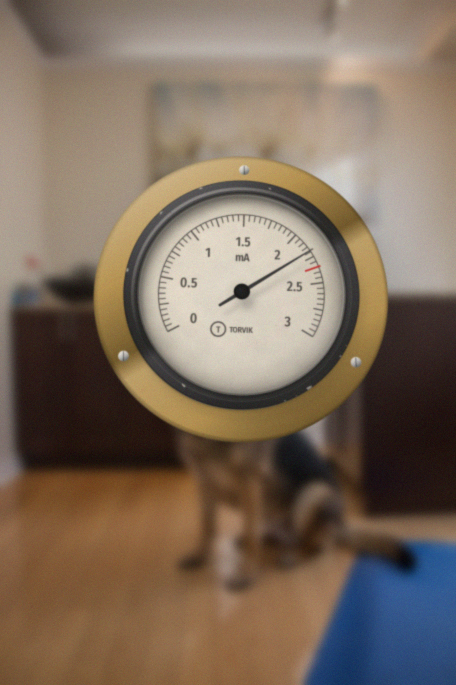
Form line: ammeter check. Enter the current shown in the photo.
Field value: 2.2 mA
